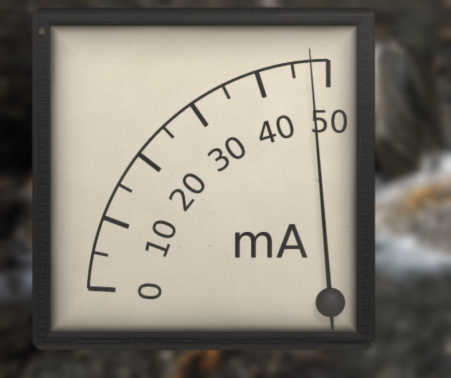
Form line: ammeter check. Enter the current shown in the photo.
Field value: 47.5 mA
